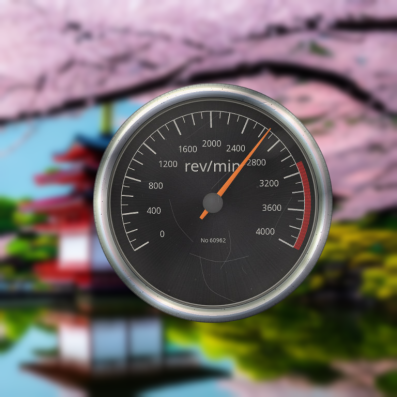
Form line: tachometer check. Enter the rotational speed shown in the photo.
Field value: 2650 rpm
